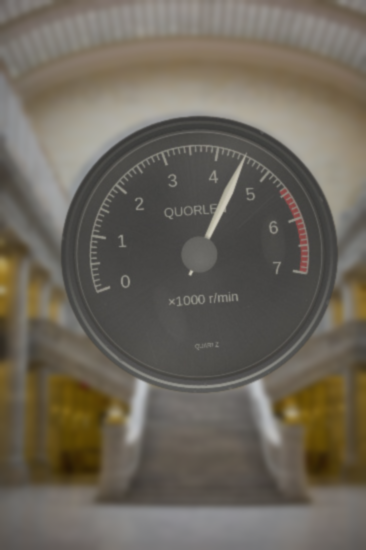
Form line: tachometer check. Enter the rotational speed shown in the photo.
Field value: 4500 rpm
